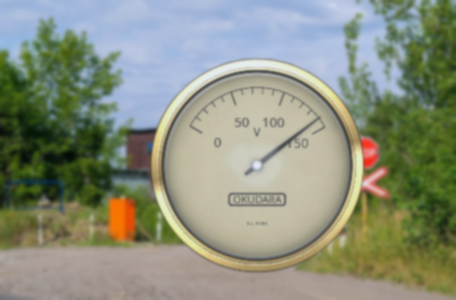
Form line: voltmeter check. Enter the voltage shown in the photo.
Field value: 140 V
